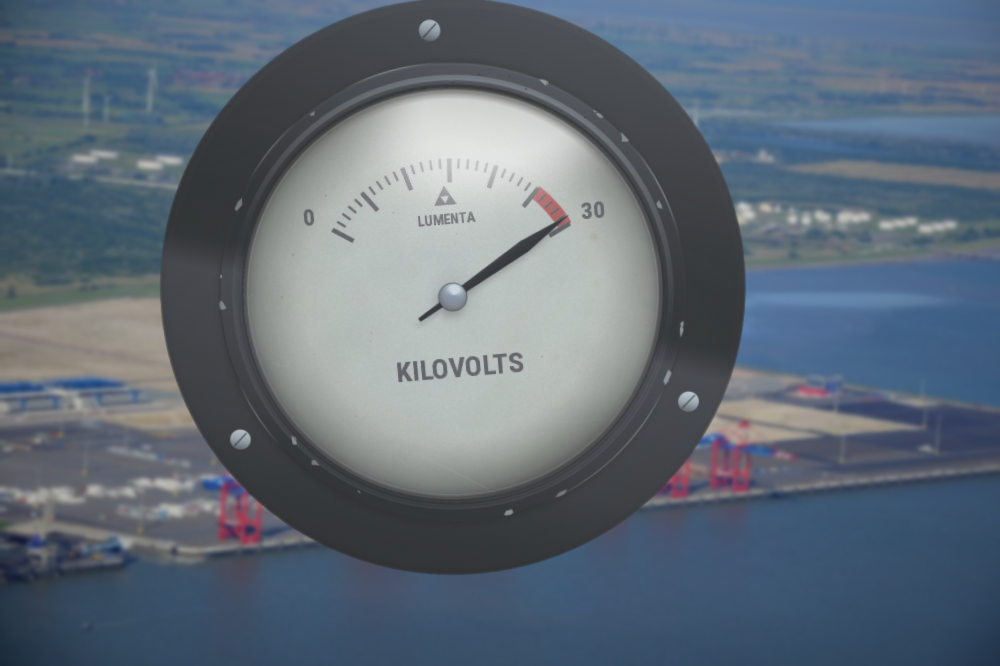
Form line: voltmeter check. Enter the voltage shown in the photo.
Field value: 29 kV
